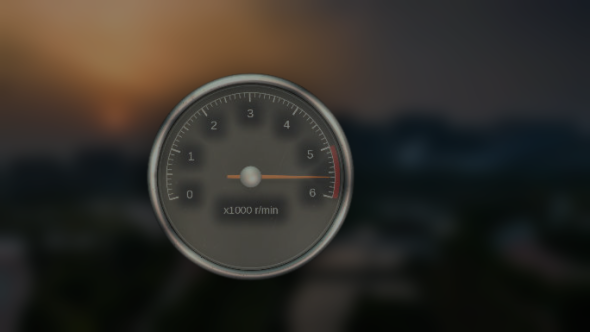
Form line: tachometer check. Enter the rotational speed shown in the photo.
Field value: 5600 rpm
